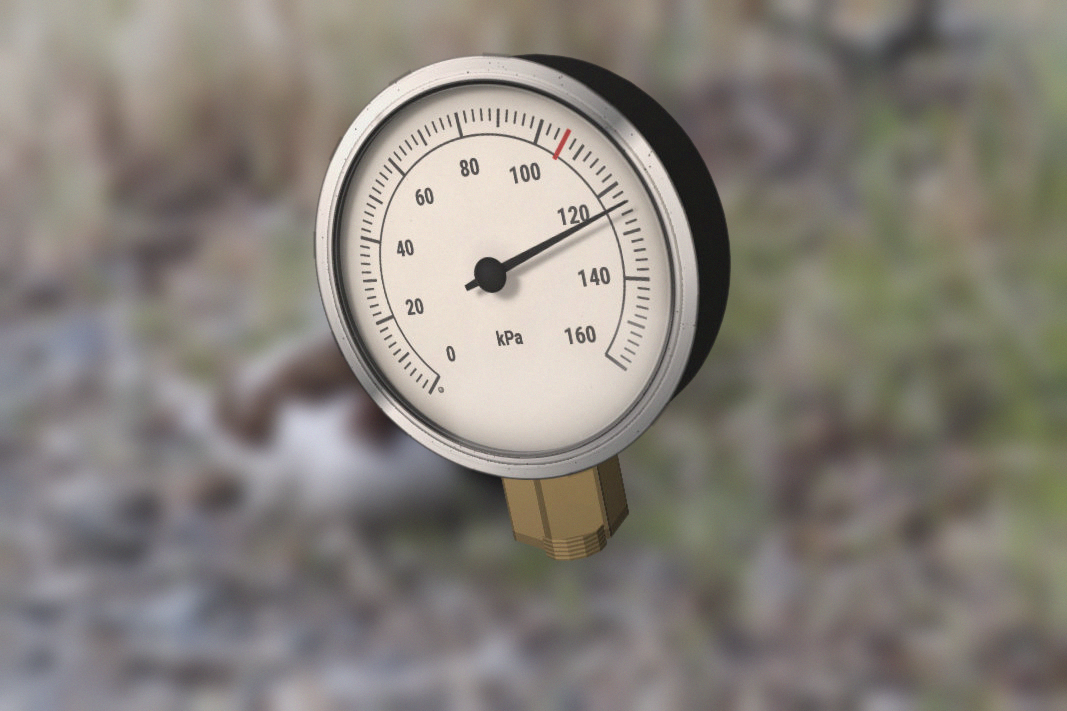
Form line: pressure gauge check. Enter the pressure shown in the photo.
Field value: 124 kPa
